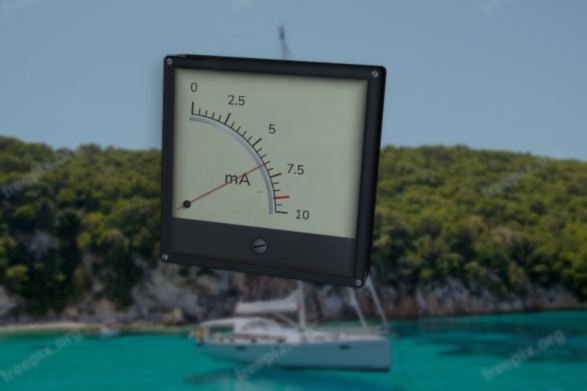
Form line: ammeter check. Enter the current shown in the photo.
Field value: 6.5 mA
